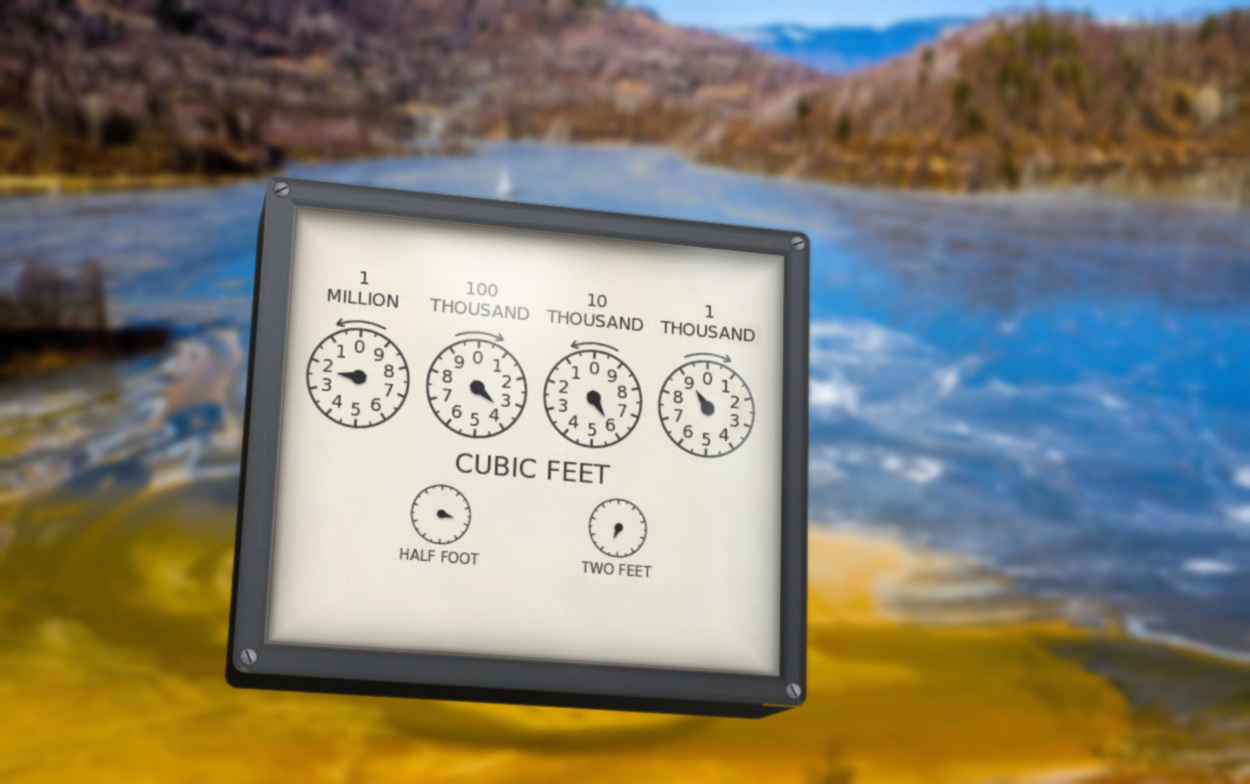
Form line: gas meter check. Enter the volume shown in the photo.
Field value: 235900 ft³
